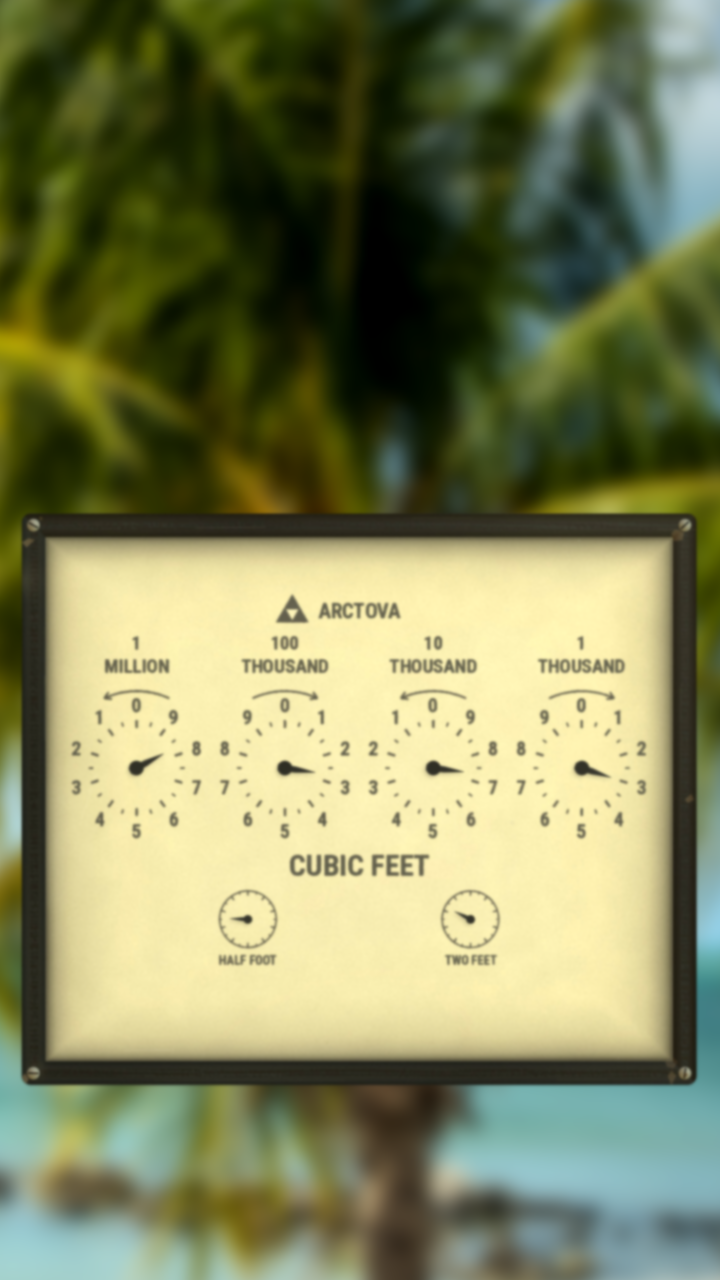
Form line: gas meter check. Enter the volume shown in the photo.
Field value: 827300 ft³
